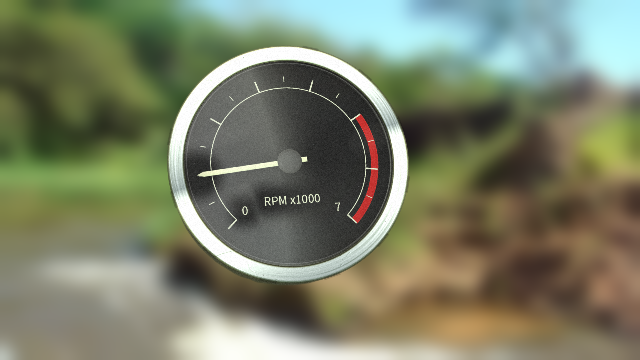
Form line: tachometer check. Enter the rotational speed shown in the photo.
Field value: 1000 rpm
